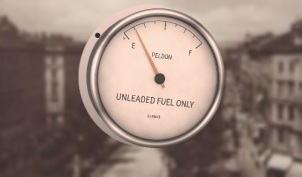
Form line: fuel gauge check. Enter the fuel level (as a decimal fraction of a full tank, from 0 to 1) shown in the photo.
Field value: 0.125
